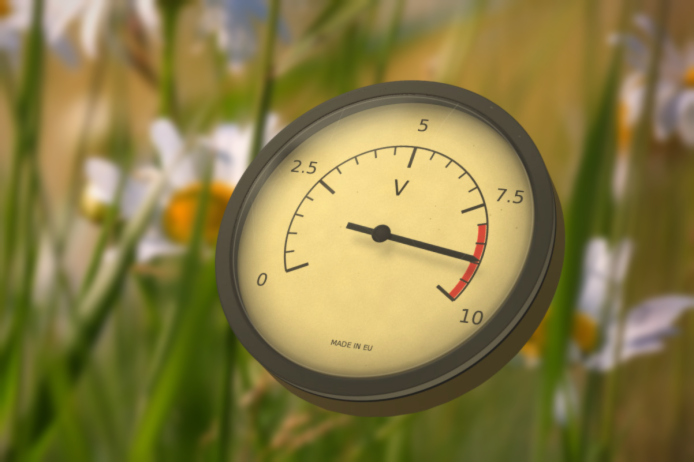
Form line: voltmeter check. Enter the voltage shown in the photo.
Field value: 9 V
